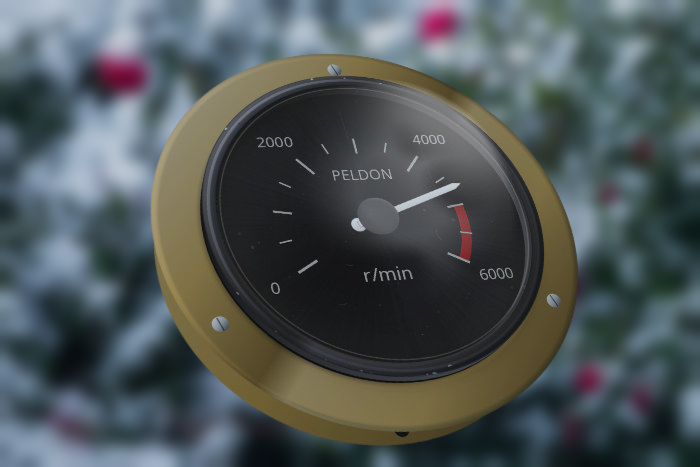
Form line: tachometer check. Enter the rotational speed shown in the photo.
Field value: 4750 rpm
